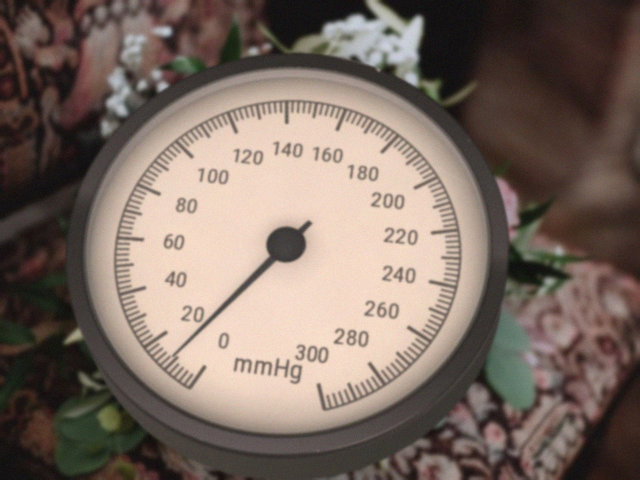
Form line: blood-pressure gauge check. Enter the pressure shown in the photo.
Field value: 10 mmHg
